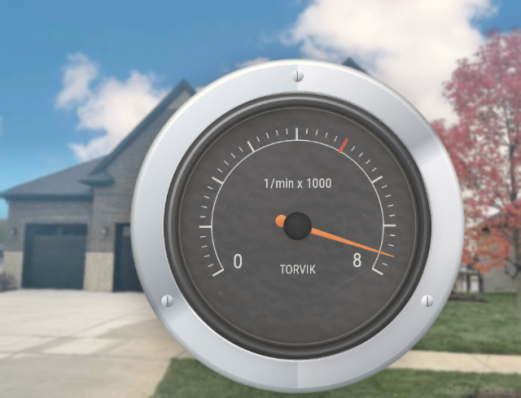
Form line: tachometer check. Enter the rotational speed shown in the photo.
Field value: 7600 rpm
